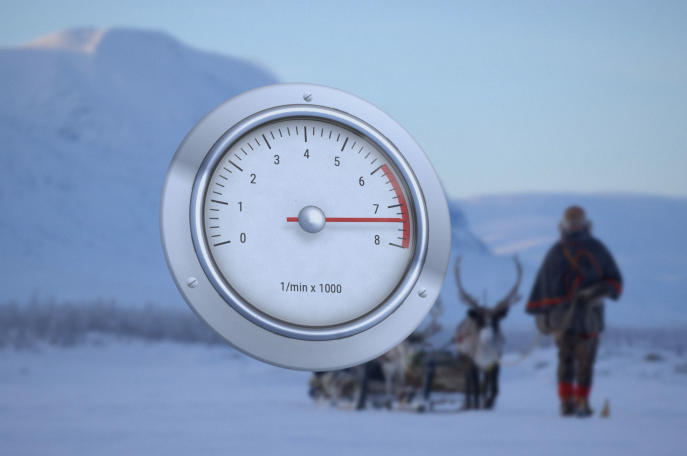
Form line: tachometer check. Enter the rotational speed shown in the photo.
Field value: 7400 rpm
